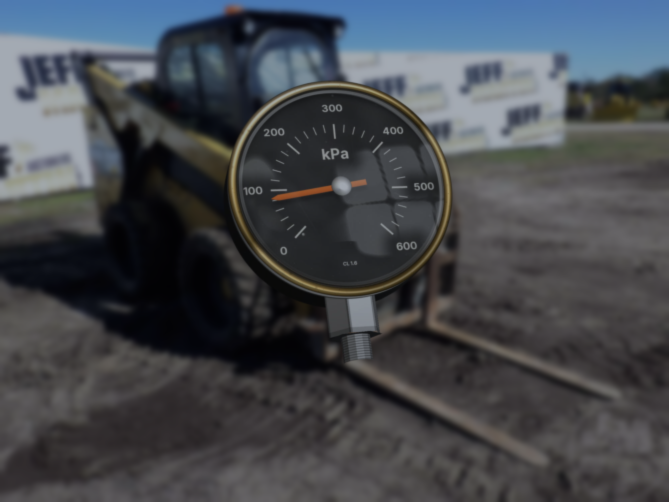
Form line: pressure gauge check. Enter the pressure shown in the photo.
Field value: 80 kPa
